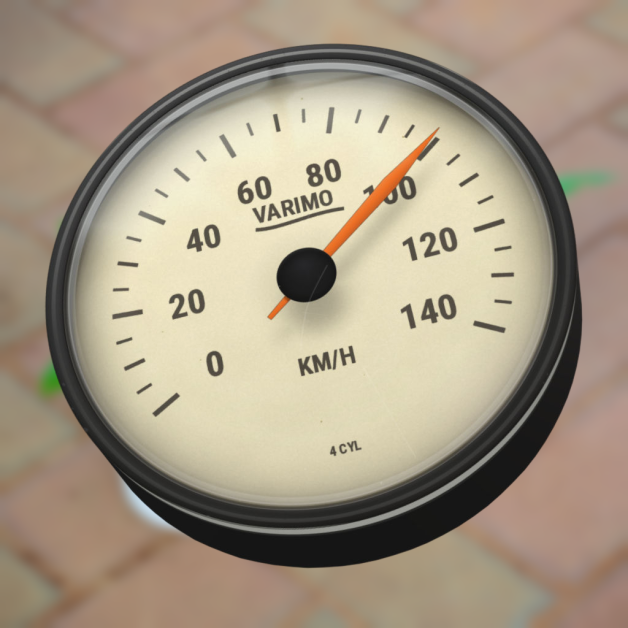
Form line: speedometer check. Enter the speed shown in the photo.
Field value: 100 km/h
